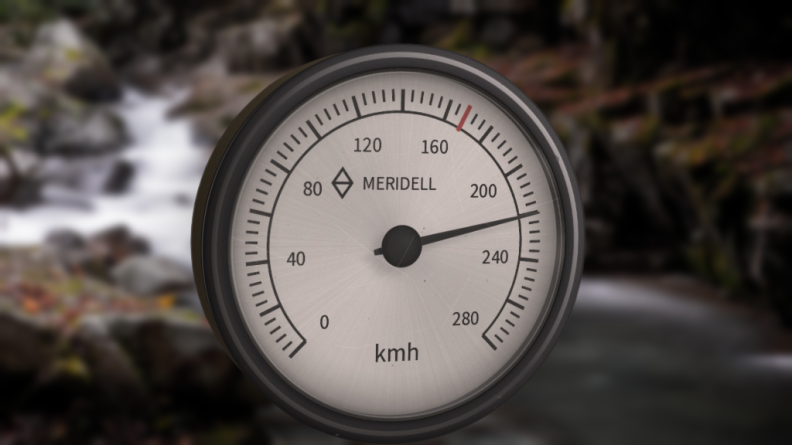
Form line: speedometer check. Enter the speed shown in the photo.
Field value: 220 km/h
